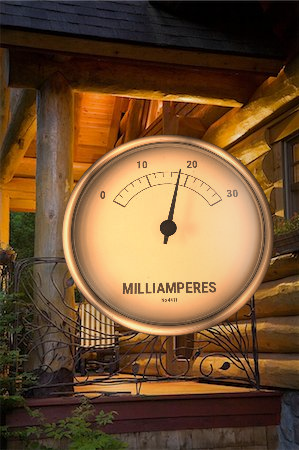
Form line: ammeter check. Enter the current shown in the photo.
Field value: 18 mA
